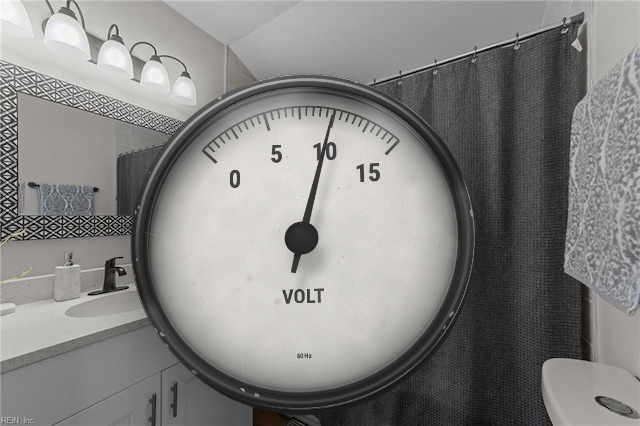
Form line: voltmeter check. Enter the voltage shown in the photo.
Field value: 10 V
